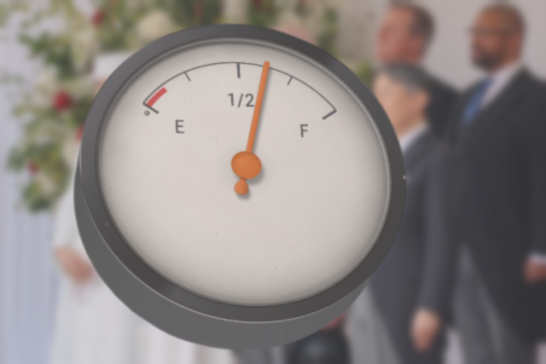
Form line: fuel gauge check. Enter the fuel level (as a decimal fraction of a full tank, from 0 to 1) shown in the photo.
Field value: 0.625
